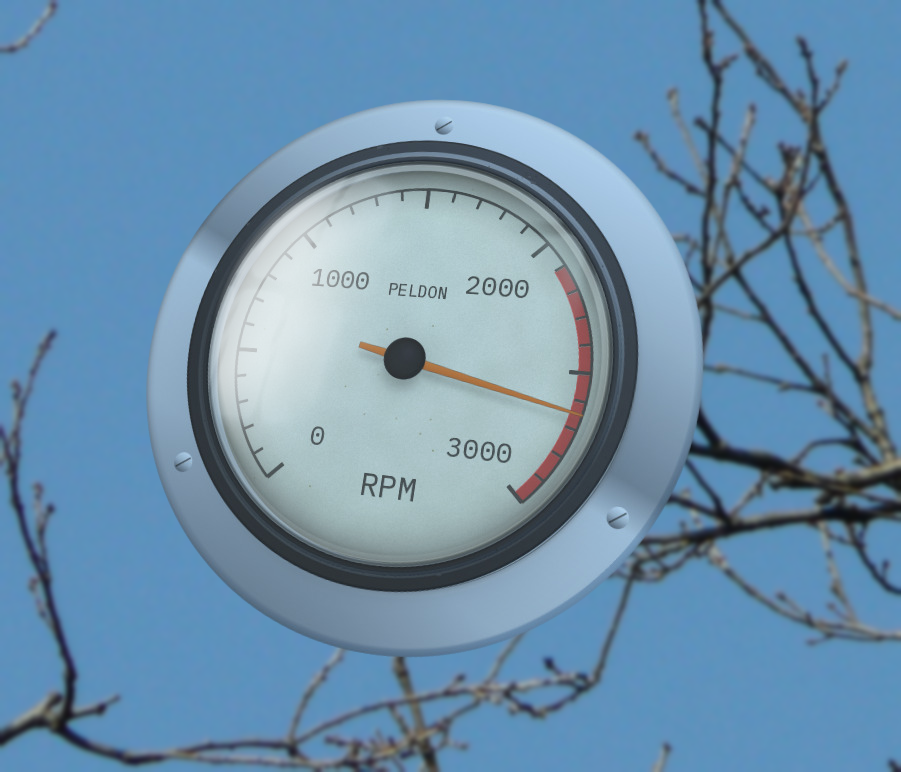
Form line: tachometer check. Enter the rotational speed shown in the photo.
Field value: 2650 rpm
